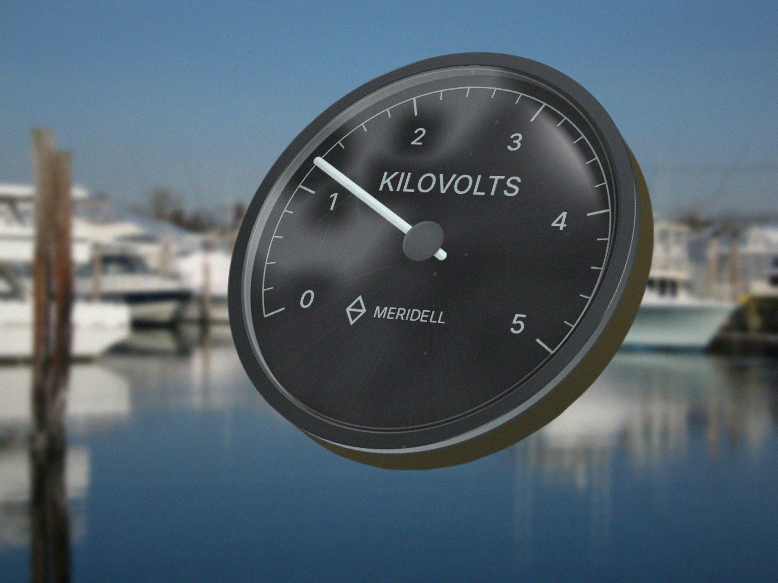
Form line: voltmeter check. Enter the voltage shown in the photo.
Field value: 1.2 kV
